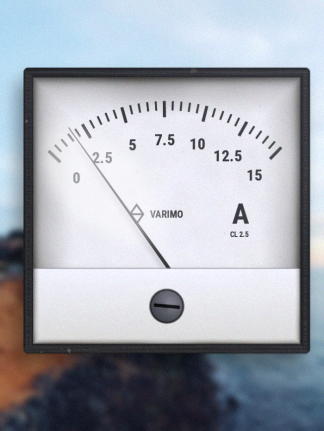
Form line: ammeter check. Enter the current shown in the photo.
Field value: 1.75 A
